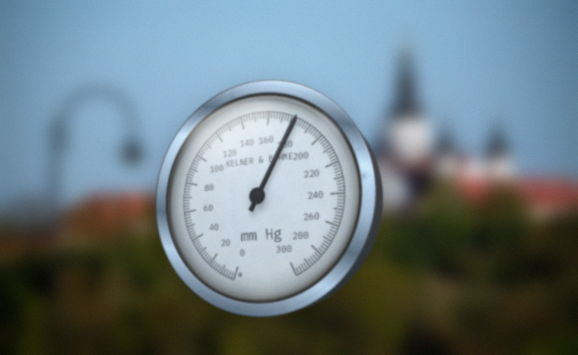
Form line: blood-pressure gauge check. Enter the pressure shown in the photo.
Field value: 180 mmHg
